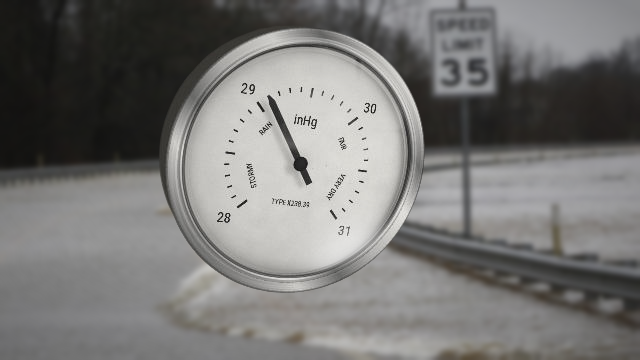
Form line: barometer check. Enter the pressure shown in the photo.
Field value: 29.1 inHg
